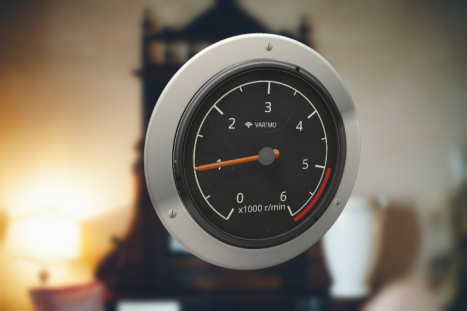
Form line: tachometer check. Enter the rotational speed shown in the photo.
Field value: 1000 rpm
